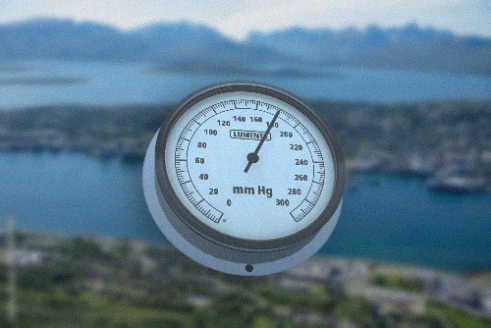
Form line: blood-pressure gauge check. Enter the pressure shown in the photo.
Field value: 180 mmHg
